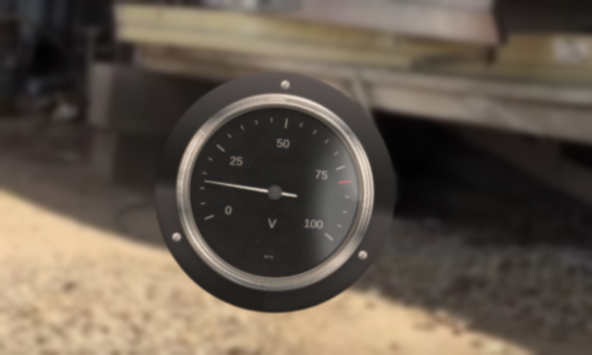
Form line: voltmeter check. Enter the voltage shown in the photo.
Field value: 12.5 V
